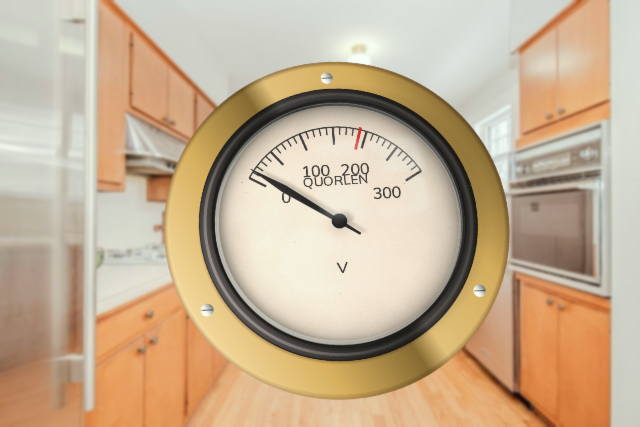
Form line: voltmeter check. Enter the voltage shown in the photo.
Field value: 10 V
